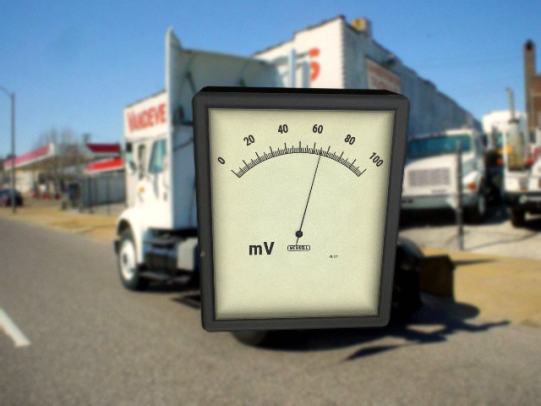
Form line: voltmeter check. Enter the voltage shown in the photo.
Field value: 65 mV
